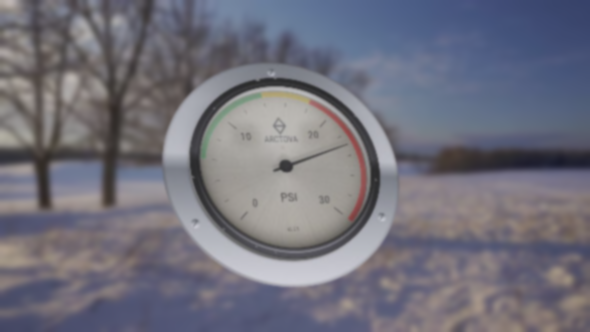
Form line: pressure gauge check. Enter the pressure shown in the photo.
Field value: 23 psi
